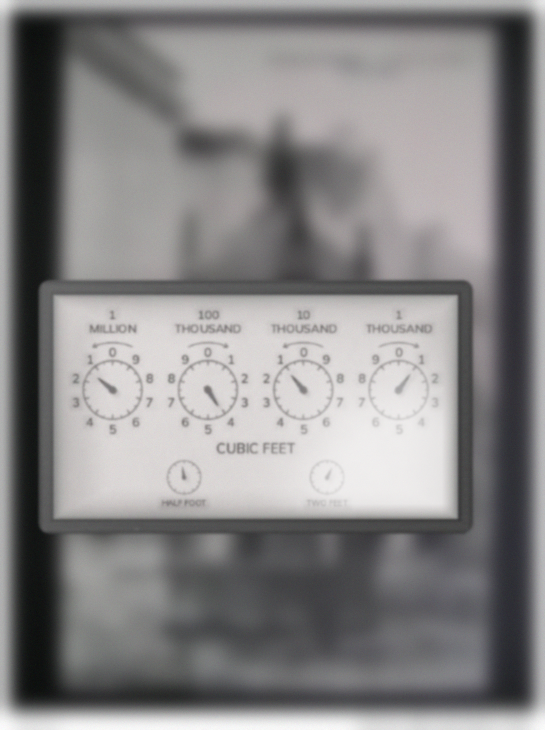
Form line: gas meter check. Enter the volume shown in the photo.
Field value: 141100 ft³
